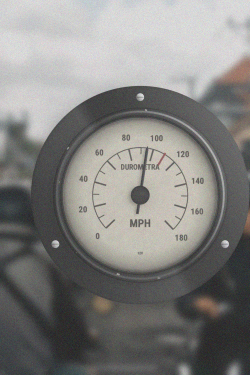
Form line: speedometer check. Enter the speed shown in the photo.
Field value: 95 mph
